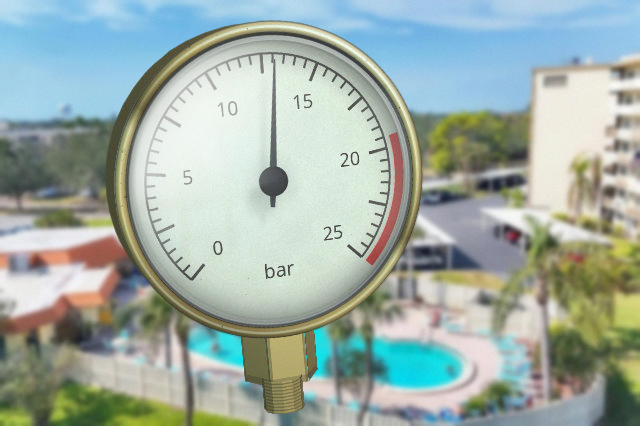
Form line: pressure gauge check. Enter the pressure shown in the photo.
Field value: 13 bar
